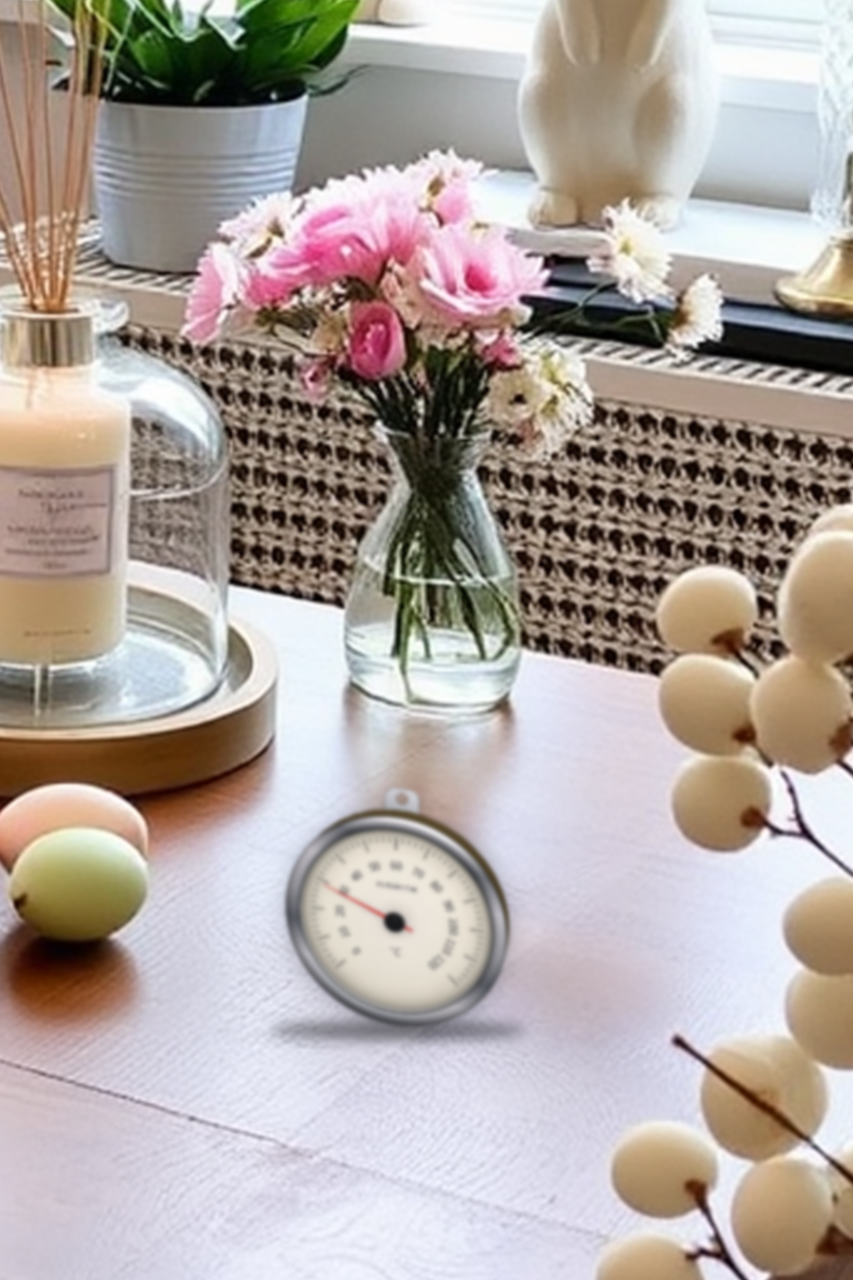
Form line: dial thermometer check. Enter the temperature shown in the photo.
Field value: 30 °C
